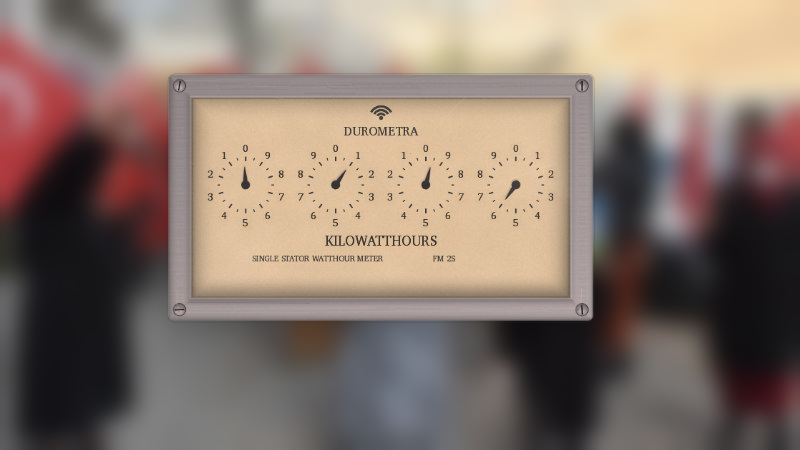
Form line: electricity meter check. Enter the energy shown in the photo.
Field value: 96 kWh
